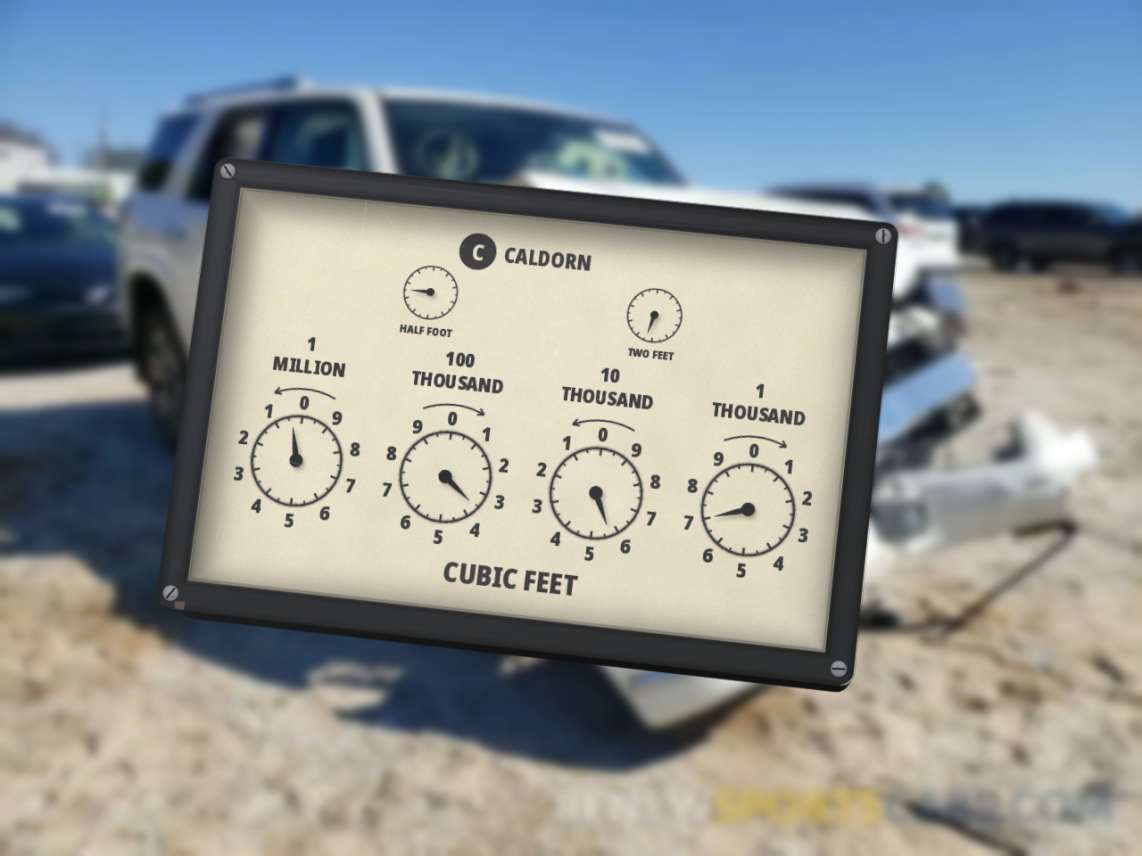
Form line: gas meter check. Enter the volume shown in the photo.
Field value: 35700 ft³
